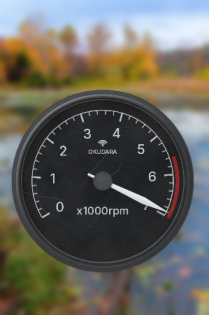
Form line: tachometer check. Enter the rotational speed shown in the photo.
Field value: 6900 rpm
